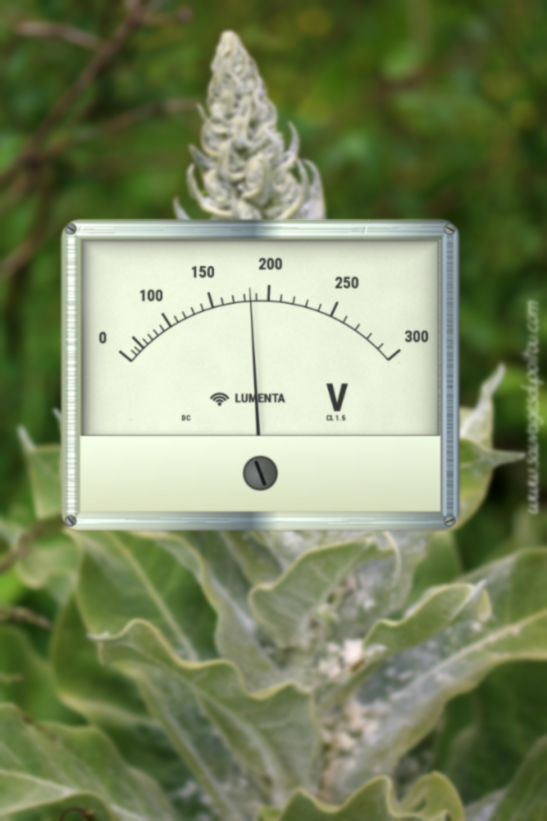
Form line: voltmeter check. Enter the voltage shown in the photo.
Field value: 185 V
